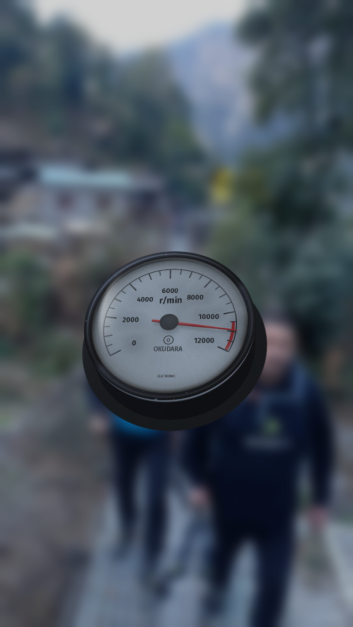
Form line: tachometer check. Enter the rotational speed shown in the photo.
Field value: 11000 rpm
